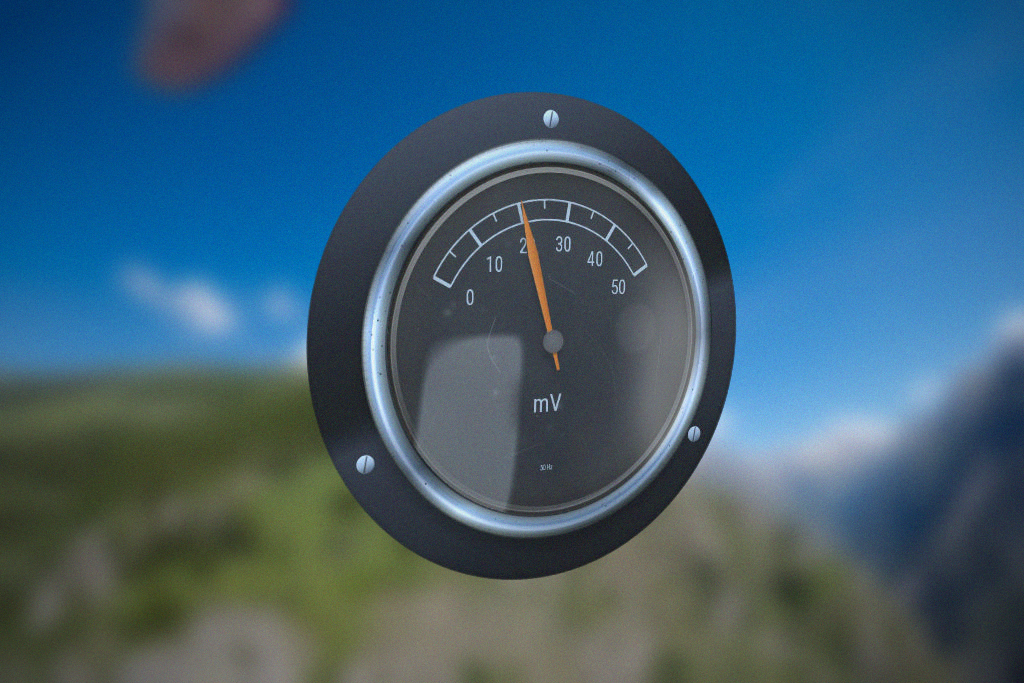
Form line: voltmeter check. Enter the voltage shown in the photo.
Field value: 20 mV
